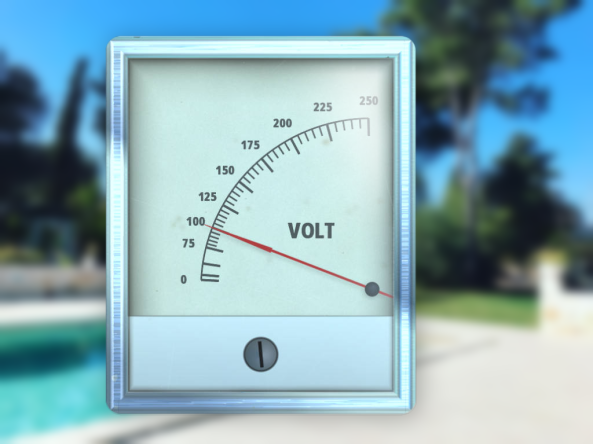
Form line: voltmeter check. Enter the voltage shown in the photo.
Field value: 100 V
